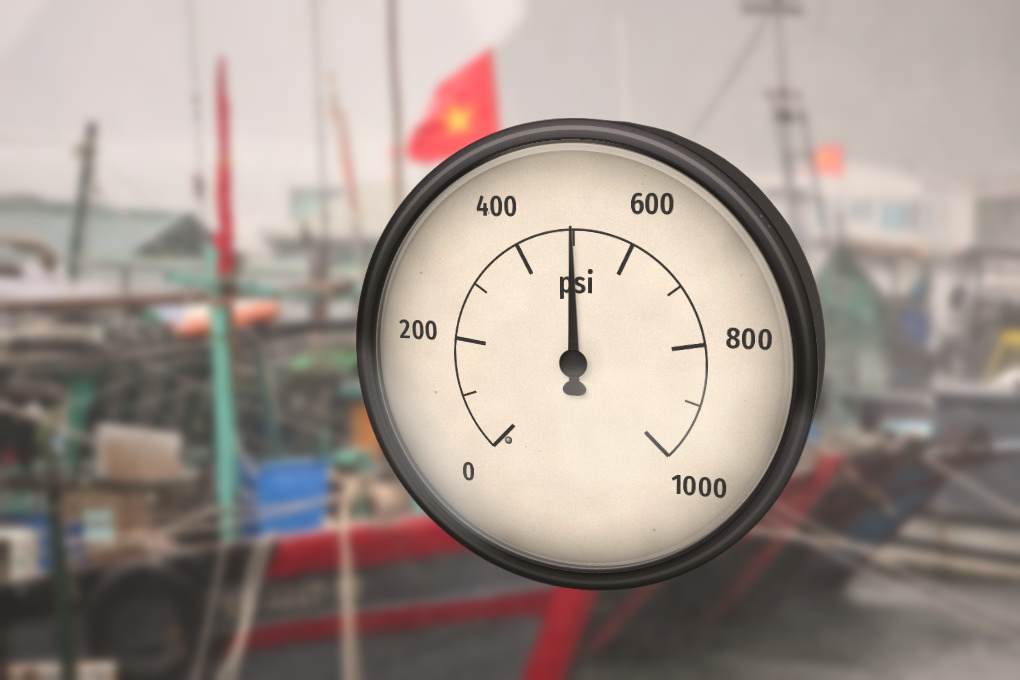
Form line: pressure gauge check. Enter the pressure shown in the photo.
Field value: 500 psi
